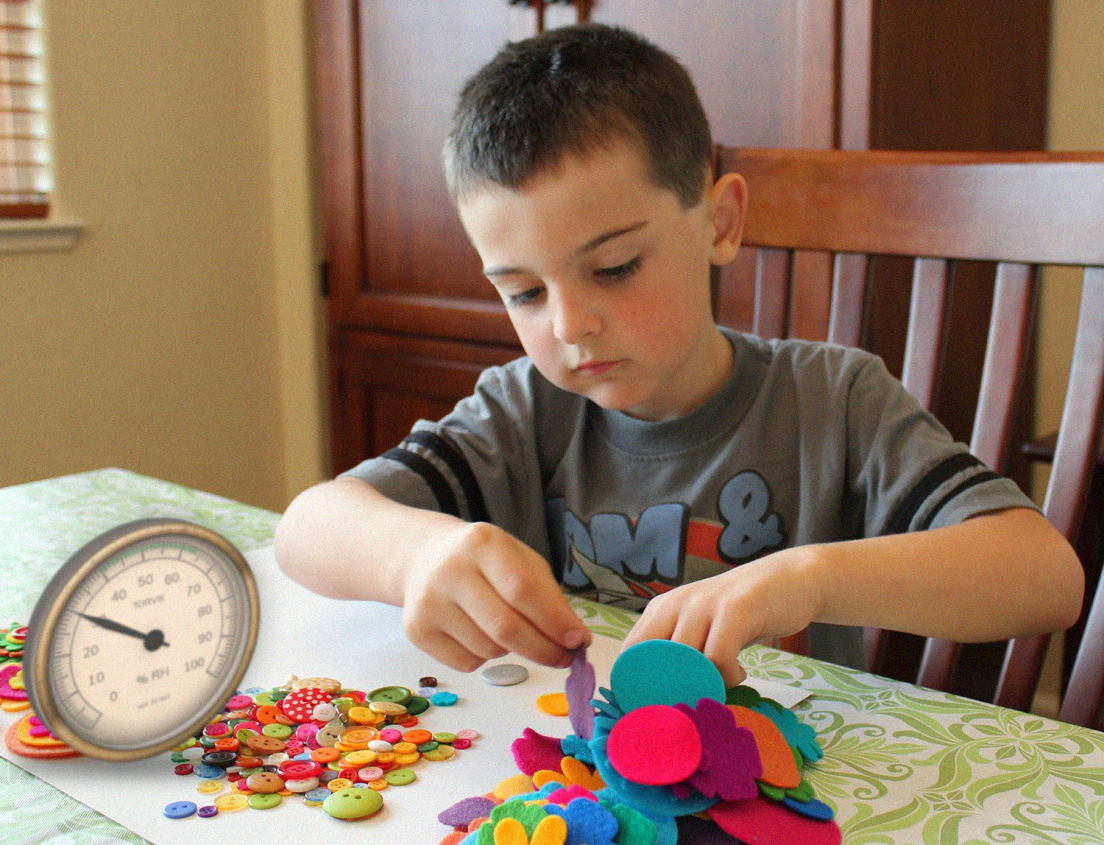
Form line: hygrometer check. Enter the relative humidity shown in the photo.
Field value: 30 %
